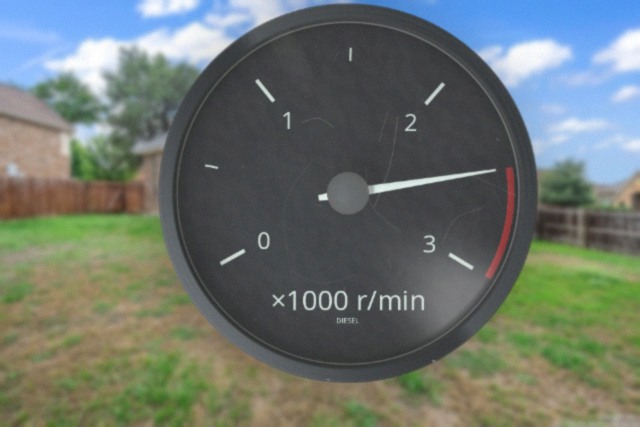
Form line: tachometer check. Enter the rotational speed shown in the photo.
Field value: 2500 rpm
